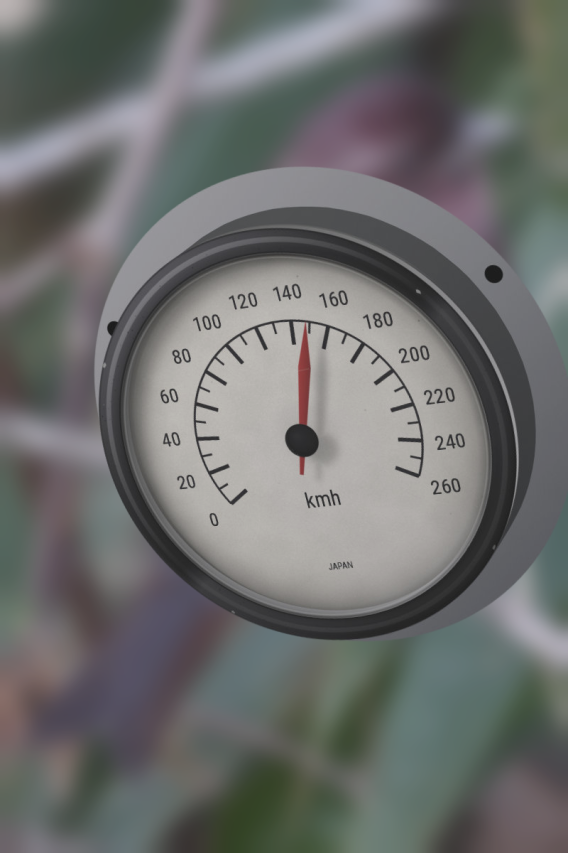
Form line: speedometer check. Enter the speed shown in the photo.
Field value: 150 km/h
